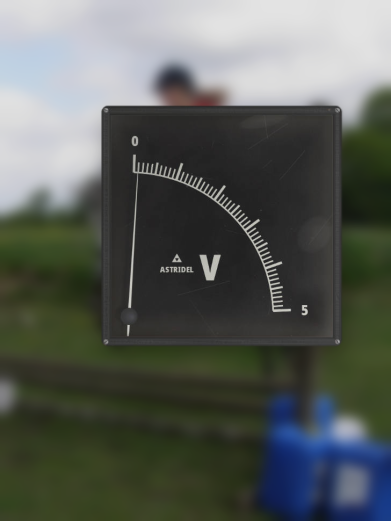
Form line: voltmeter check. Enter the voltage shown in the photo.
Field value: 0.1 V
